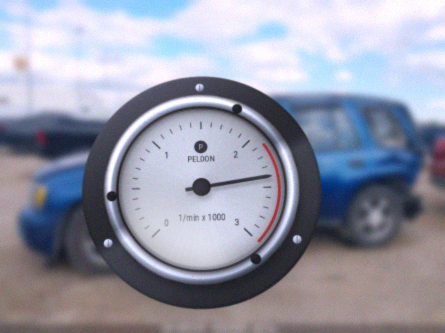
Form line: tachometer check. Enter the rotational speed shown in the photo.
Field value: 2400 rpm
